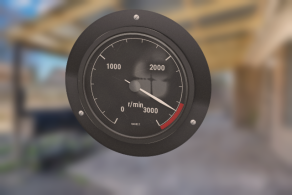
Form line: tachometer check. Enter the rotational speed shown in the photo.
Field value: 2700 rpm
